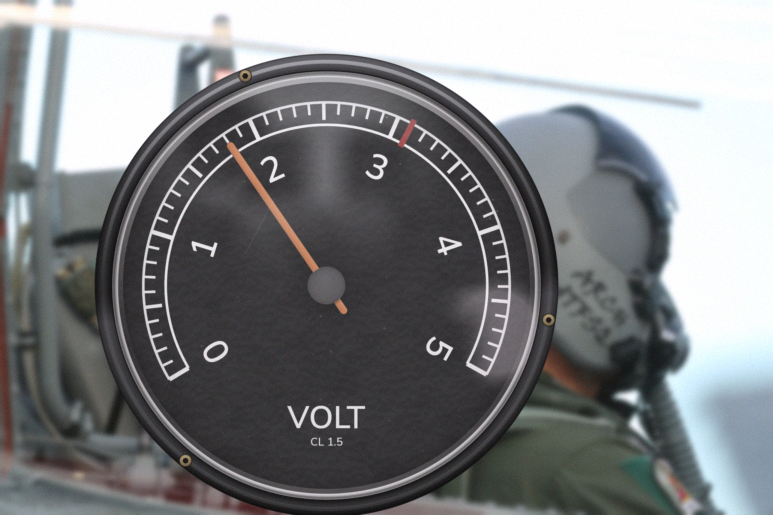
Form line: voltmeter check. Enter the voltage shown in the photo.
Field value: 1.8 V
